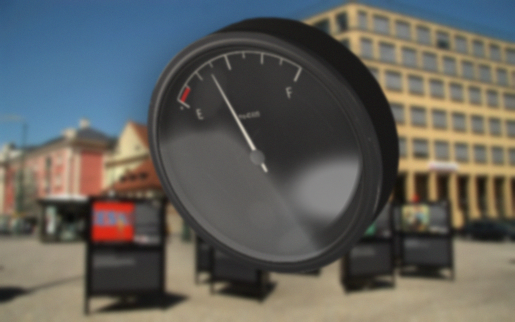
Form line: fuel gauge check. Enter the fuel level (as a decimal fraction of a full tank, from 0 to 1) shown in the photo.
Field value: 0.375
